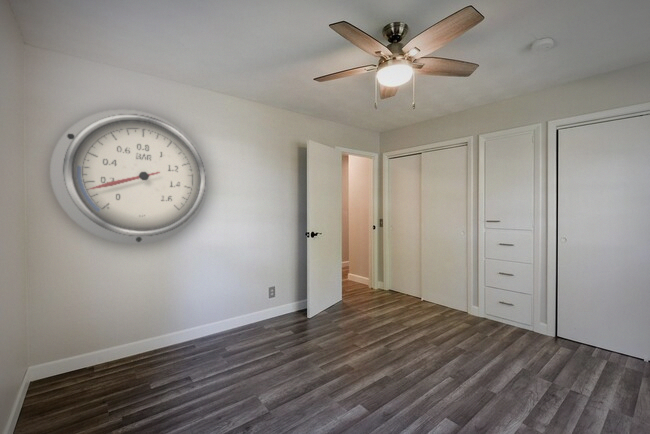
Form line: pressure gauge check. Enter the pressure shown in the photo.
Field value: 0.15 bar
